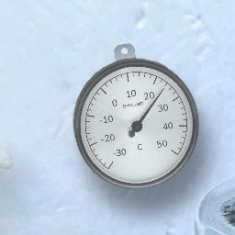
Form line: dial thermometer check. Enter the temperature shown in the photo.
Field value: 24 °C
